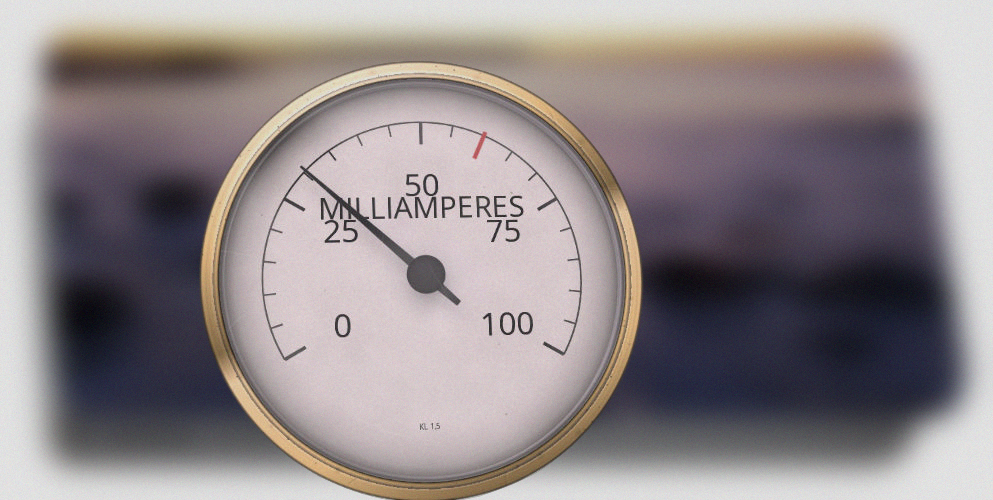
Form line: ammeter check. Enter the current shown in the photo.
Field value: 30 mA
